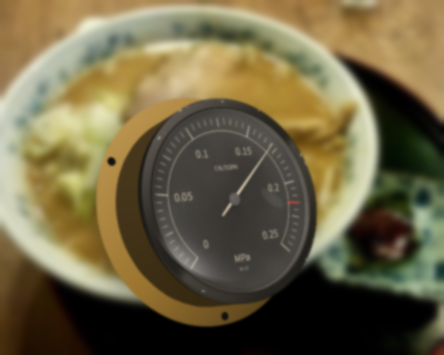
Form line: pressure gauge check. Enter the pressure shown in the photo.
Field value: 0.17 MPa
